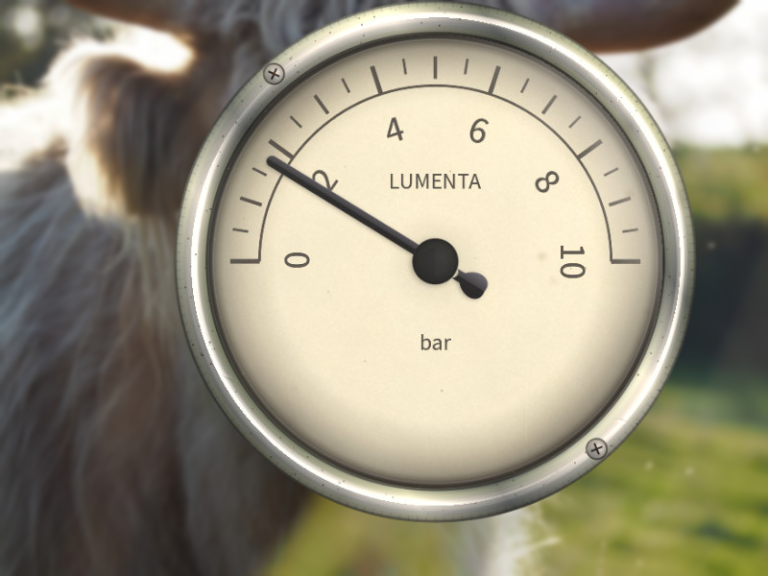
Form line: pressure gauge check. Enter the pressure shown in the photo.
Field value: 1.75 bar
